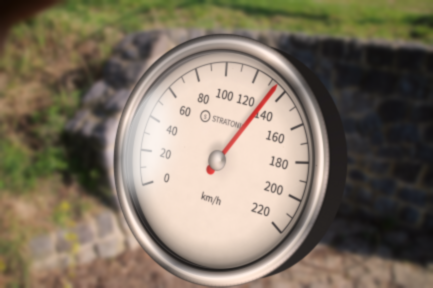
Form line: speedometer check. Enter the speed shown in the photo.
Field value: 135 km/h
